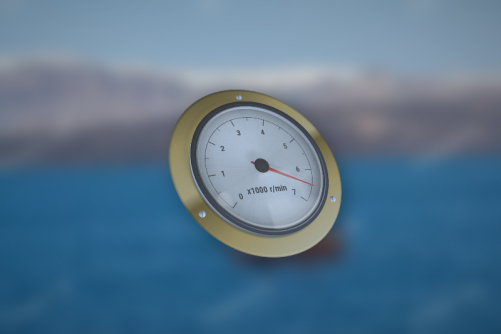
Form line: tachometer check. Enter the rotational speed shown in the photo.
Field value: 6500 rpm
